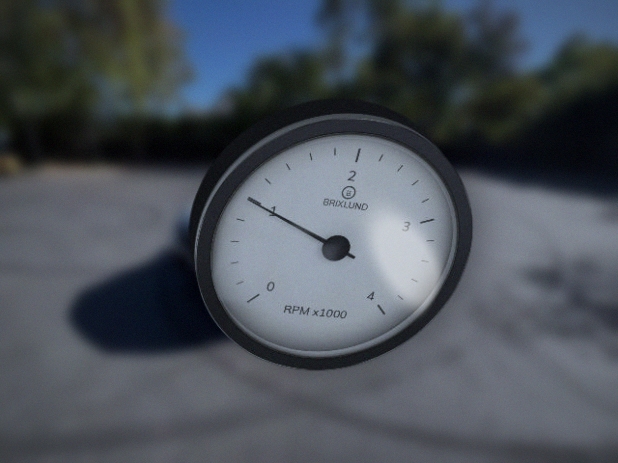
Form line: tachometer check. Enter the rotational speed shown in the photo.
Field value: 1000 rpm
